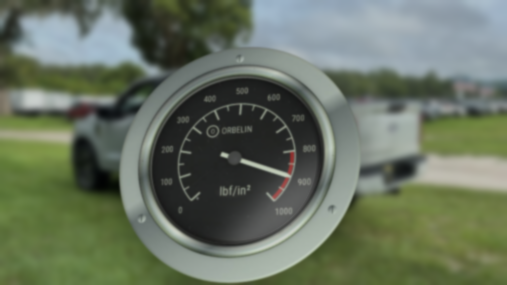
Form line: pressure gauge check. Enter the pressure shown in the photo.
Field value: 900 psi
